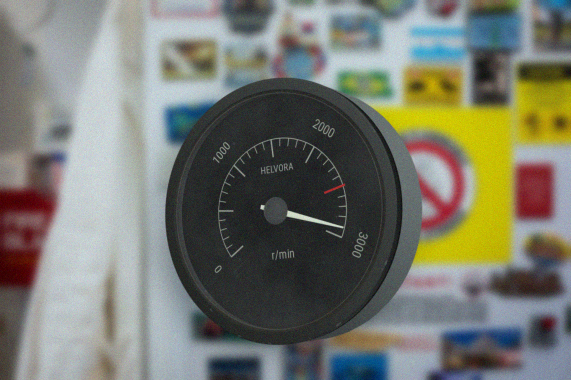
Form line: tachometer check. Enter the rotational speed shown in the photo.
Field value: 2900 rpm
